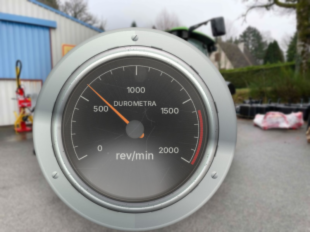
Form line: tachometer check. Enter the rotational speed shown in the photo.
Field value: 600 rpm
